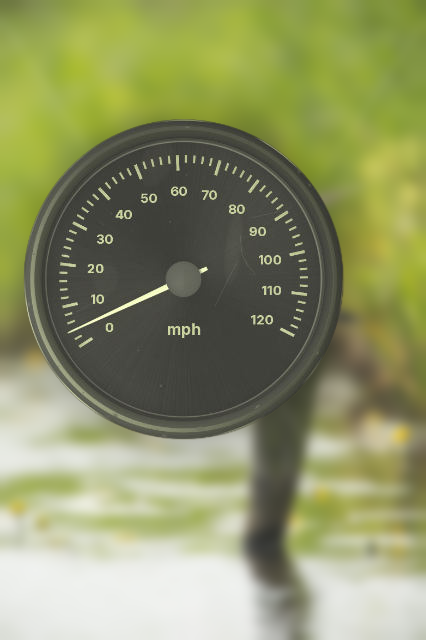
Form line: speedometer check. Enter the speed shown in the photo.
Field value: 4 mph
